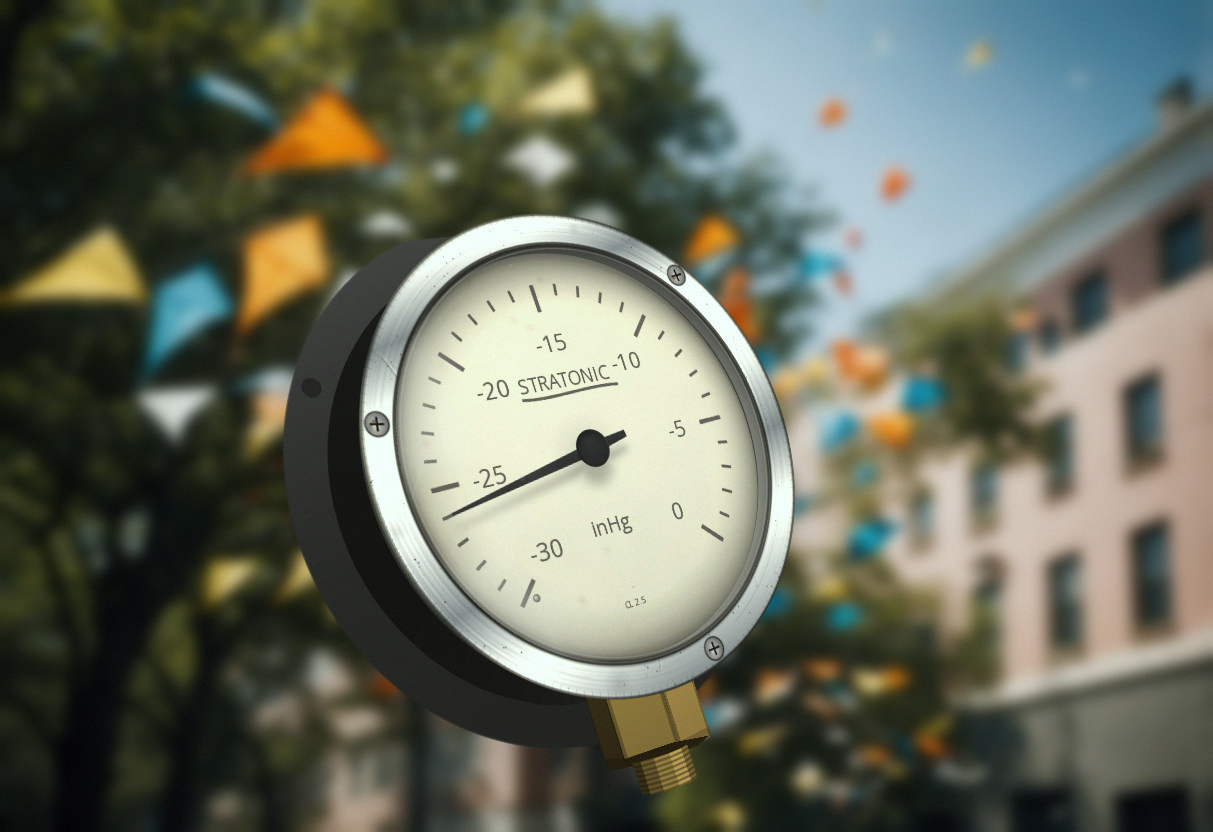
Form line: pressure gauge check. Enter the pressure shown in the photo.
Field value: -26 inHg
